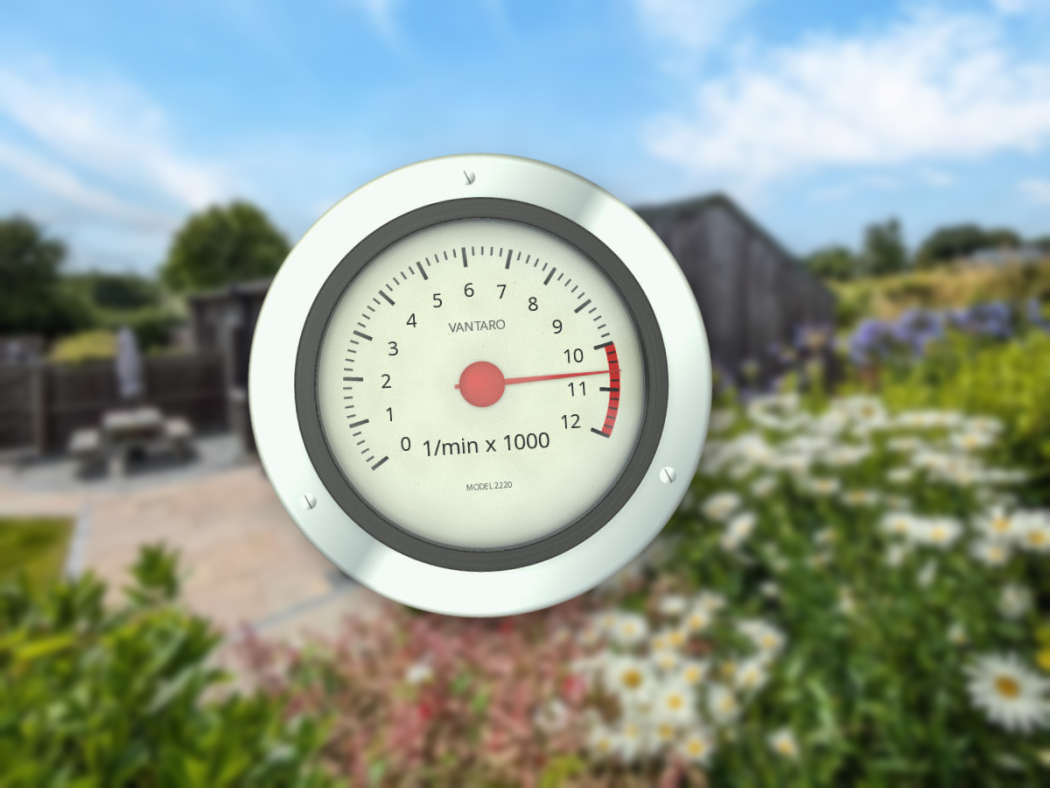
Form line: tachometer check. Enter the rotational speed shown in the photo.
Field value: 10600 rpm
